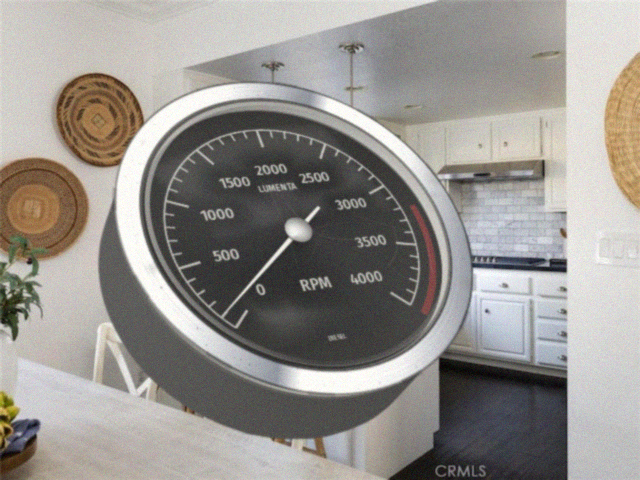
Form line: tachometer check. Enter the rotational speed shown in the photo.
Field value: 100 rpm
